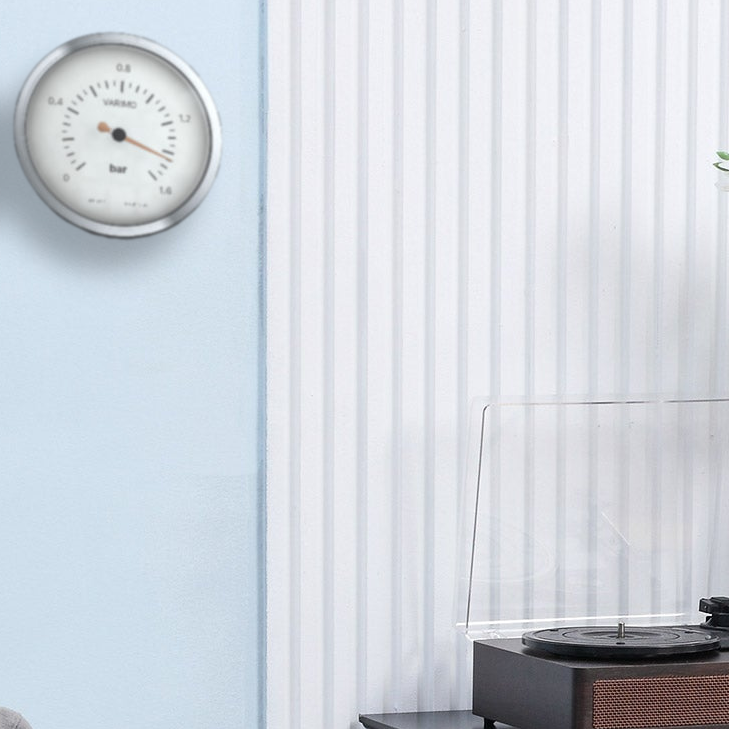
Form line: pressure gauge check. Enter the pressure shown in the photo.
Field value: 1.45 bar
